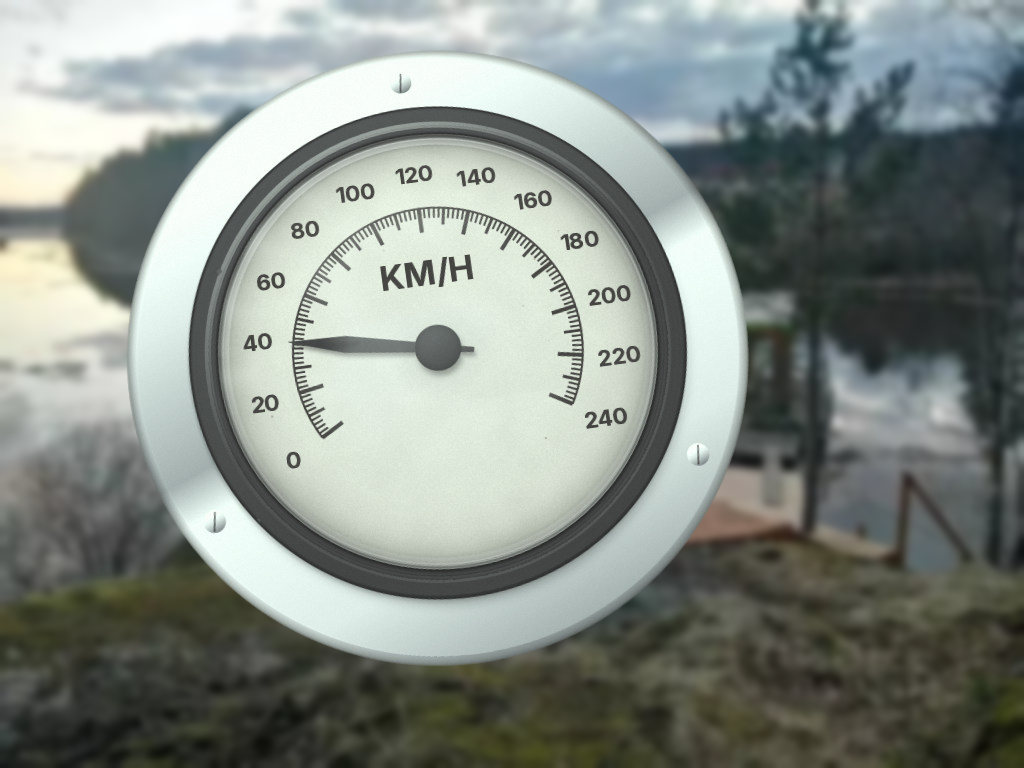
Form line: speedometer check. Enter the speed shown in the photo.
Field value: 40 km/h
